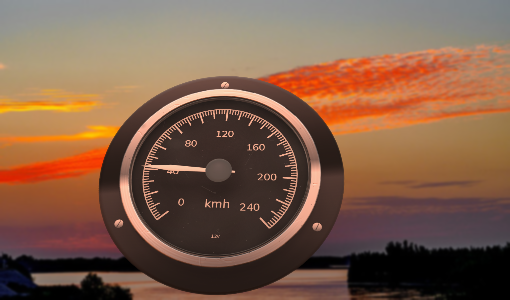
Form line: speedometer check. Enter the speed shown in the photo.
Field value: 40 km/h
